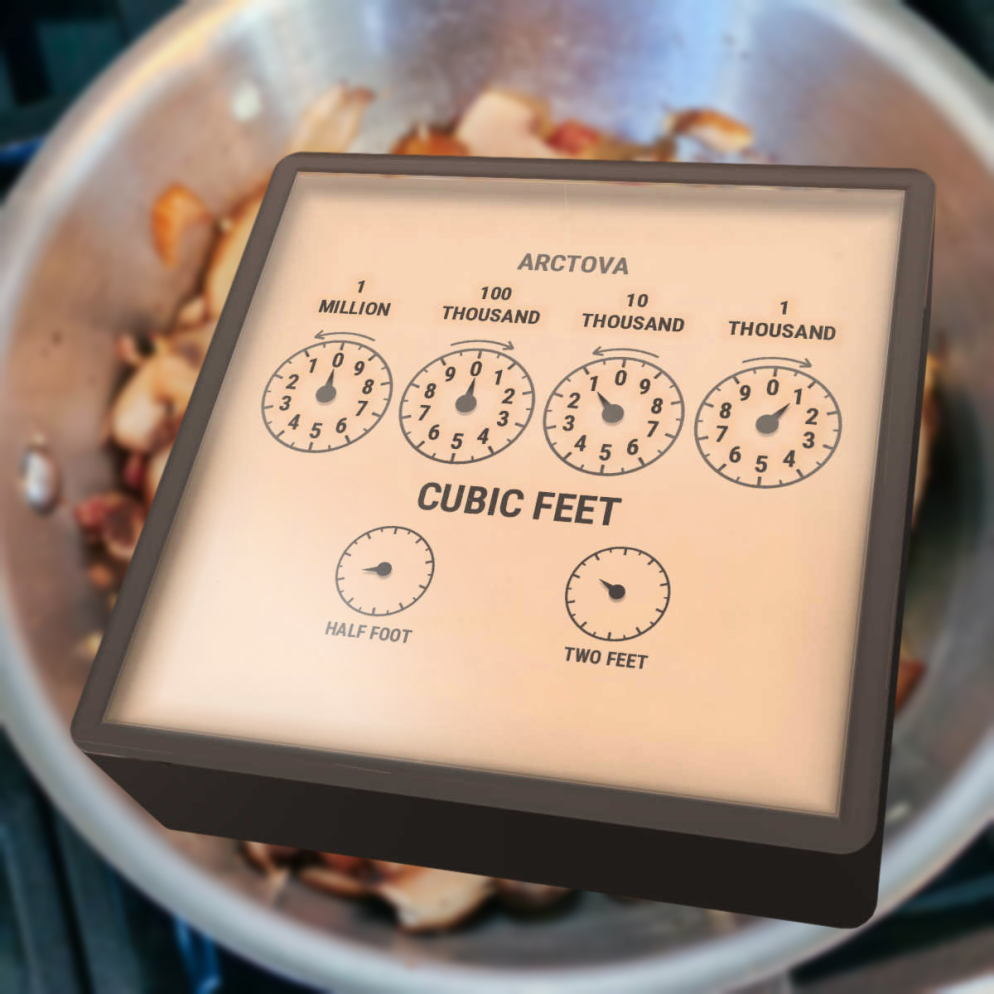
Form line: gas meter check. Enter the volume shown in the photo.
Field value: 1100 ft³
